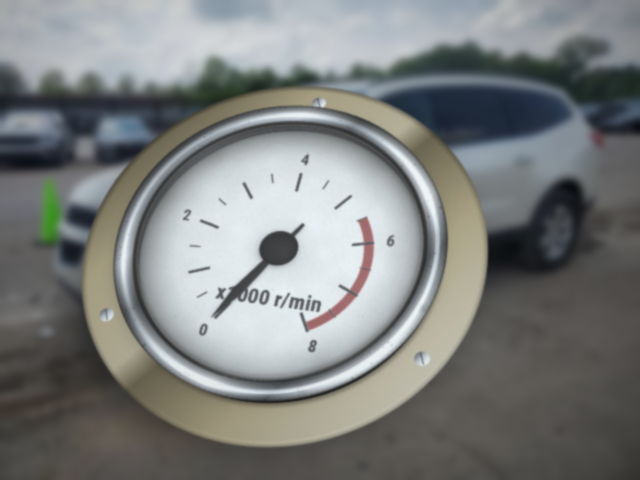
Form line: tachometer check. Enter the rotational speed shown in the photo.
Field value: 0 rpm
